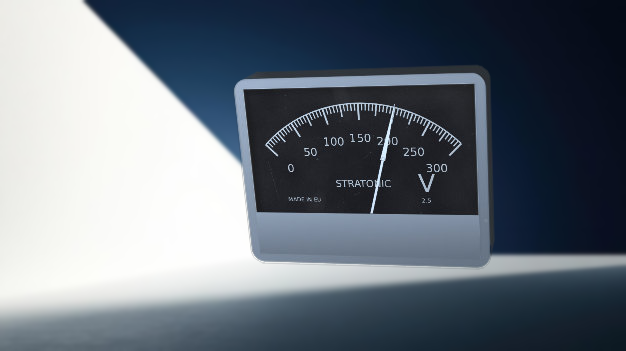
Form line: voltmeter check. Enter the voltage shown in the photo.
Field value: 200 V
